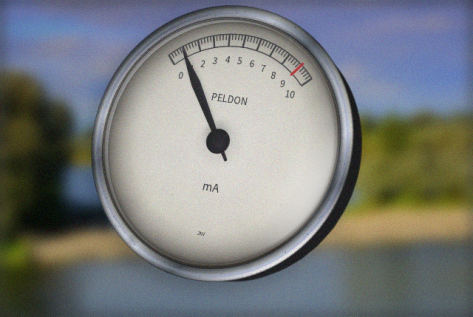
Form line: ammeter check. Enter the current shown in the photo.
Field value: 1 mA
